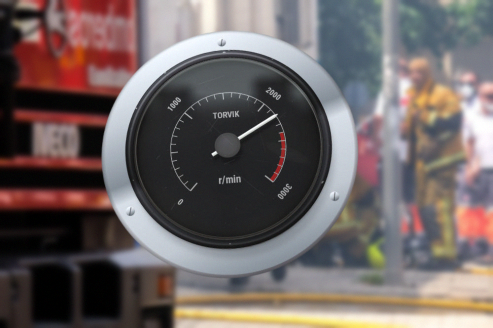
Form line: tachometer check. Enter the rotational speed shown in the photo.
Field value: 2200 rpm
